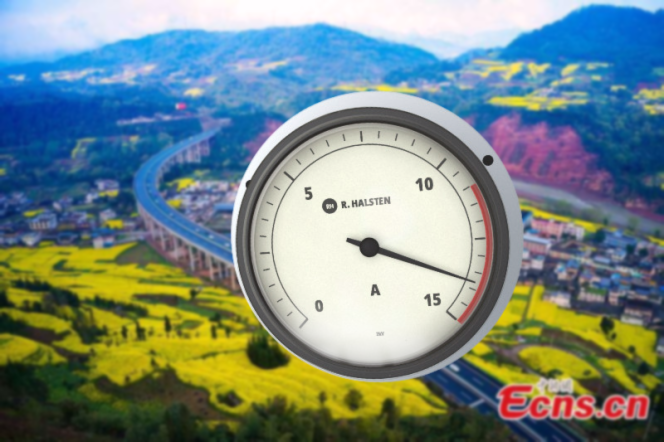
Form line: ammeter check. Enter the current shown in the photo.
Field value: 13.75 A
